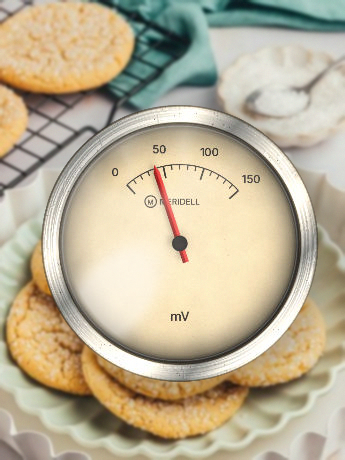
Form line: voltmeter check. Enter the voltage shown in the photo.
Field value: 40 mV
